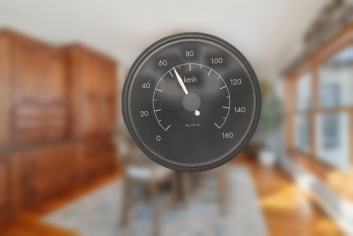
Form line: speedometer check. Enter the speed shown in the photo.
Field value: 65 km/h
